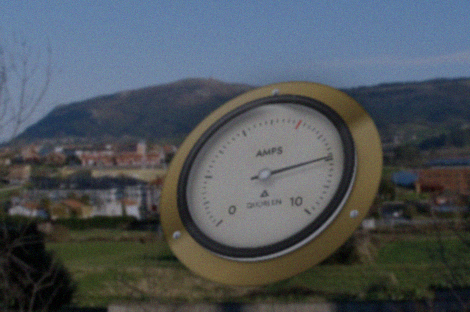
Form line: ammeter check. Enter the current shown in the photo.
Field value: 8 A
